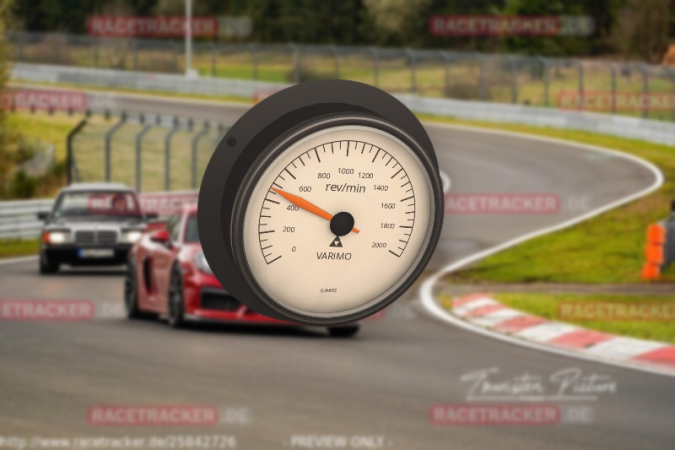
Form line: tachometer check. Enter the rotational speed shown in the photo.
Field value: 475 rpm
